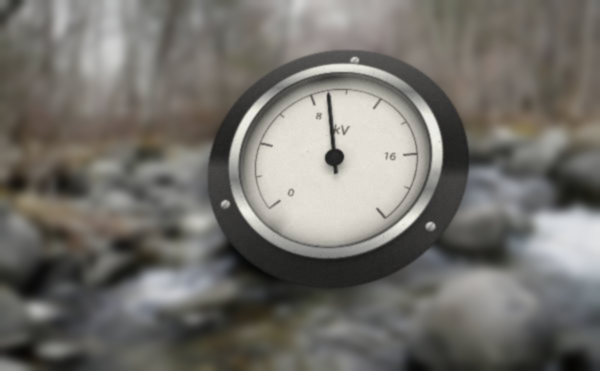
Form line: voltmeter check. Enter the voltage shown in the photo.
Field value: 9 kV
